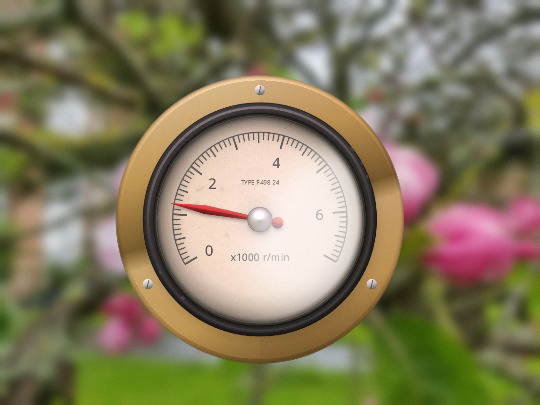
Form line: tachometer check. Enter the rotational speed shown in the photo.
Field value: 1200 rpm
